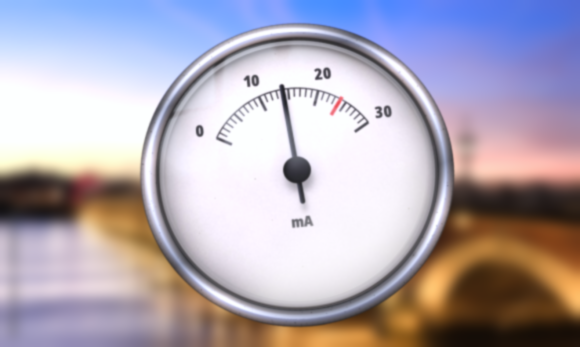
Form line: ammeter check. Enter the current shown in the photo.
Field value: 14 mA
